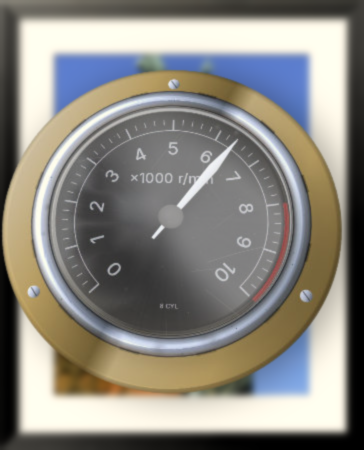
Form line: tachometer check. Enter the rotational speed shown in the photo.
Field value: 6400 rpm
